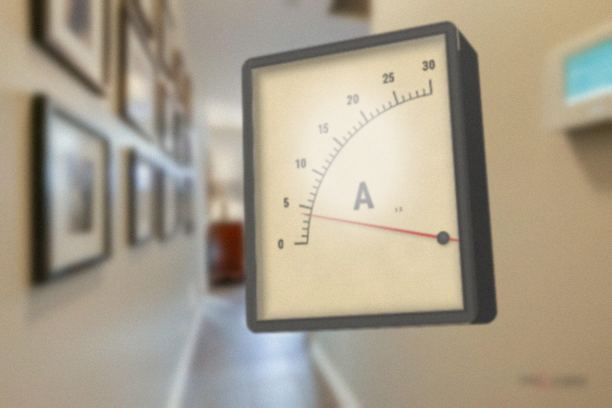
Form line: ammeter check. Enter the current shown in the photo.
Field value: 4 A
